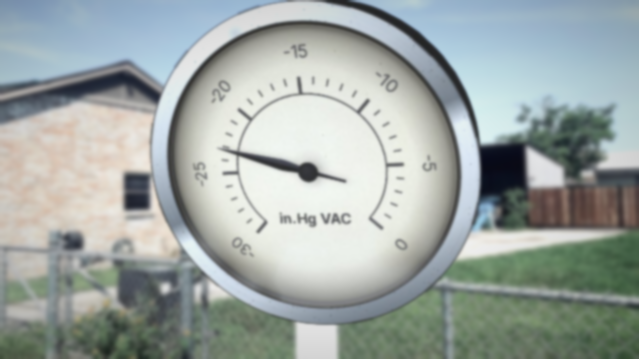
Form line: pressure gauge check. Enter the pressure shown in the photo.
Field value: -23 inHg
